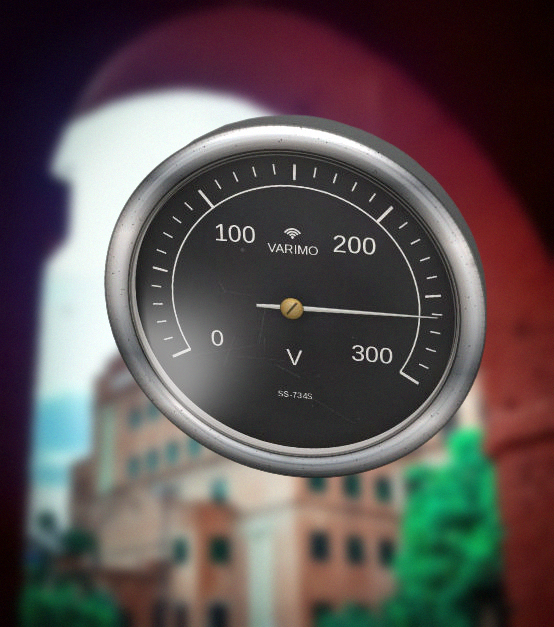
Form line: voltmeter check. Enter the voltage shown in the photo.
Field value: 260 V
